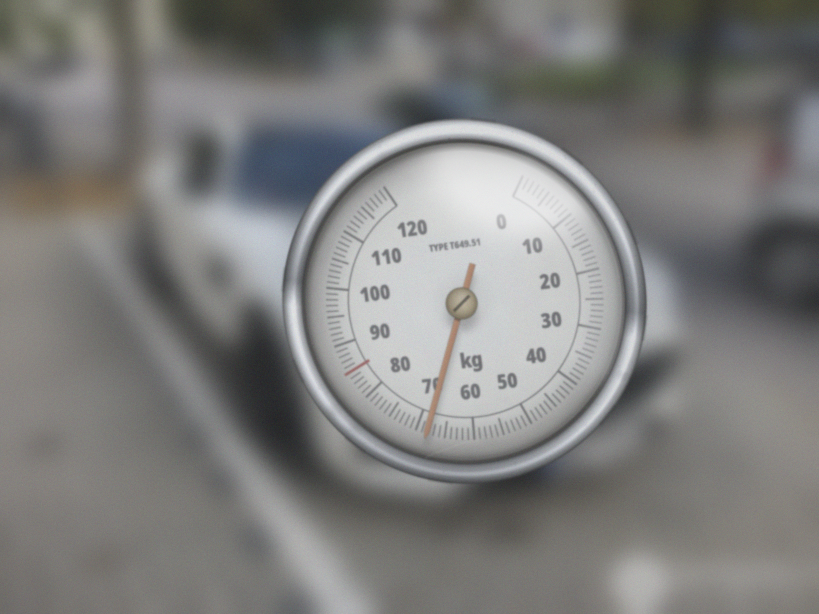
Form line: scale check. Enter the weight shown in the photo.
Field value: 68 kg
